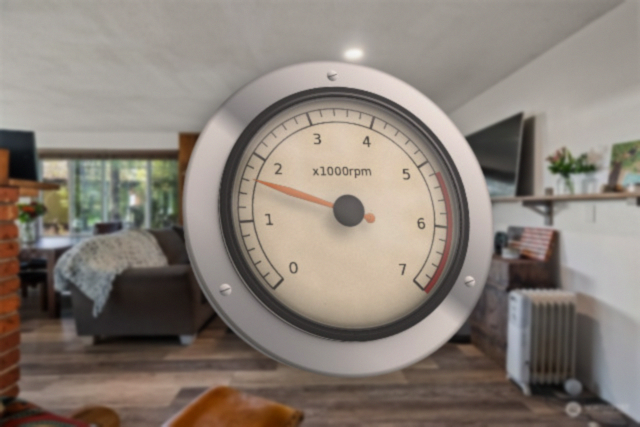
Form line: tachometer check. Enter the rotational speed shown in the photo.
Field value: 1600 rpm
